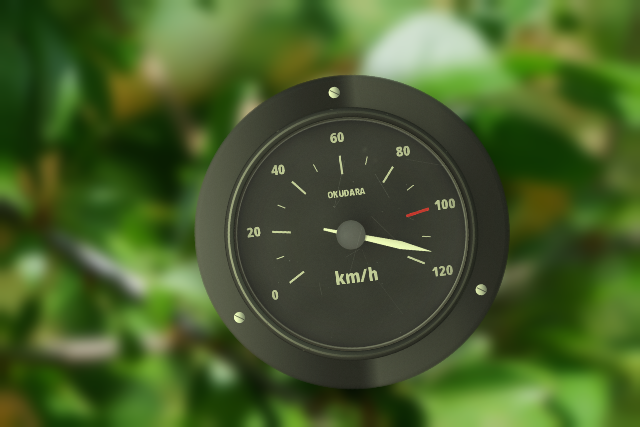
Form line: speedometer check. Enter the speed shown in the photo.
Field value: 115 km/h
